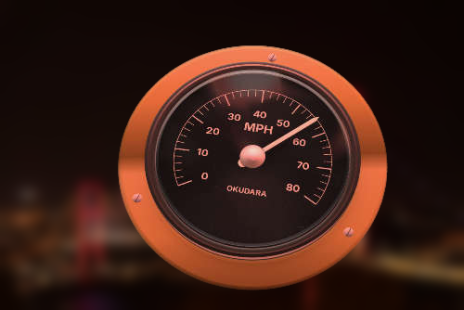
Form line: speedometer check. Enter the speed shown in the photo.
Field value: 56 mph
